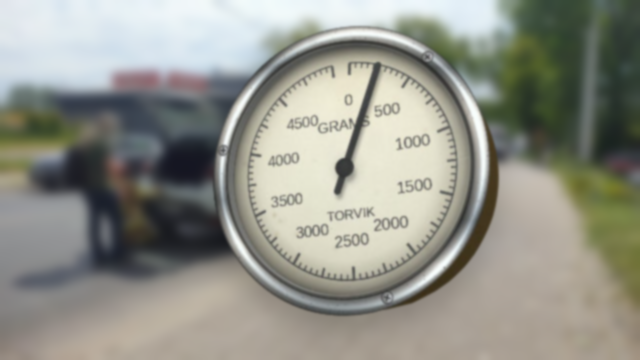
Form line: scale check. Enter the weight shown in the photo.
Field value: 250 g
